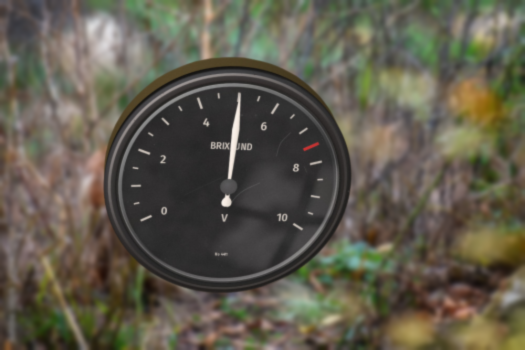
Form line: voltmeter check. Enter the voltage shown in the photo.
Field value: 5 V
